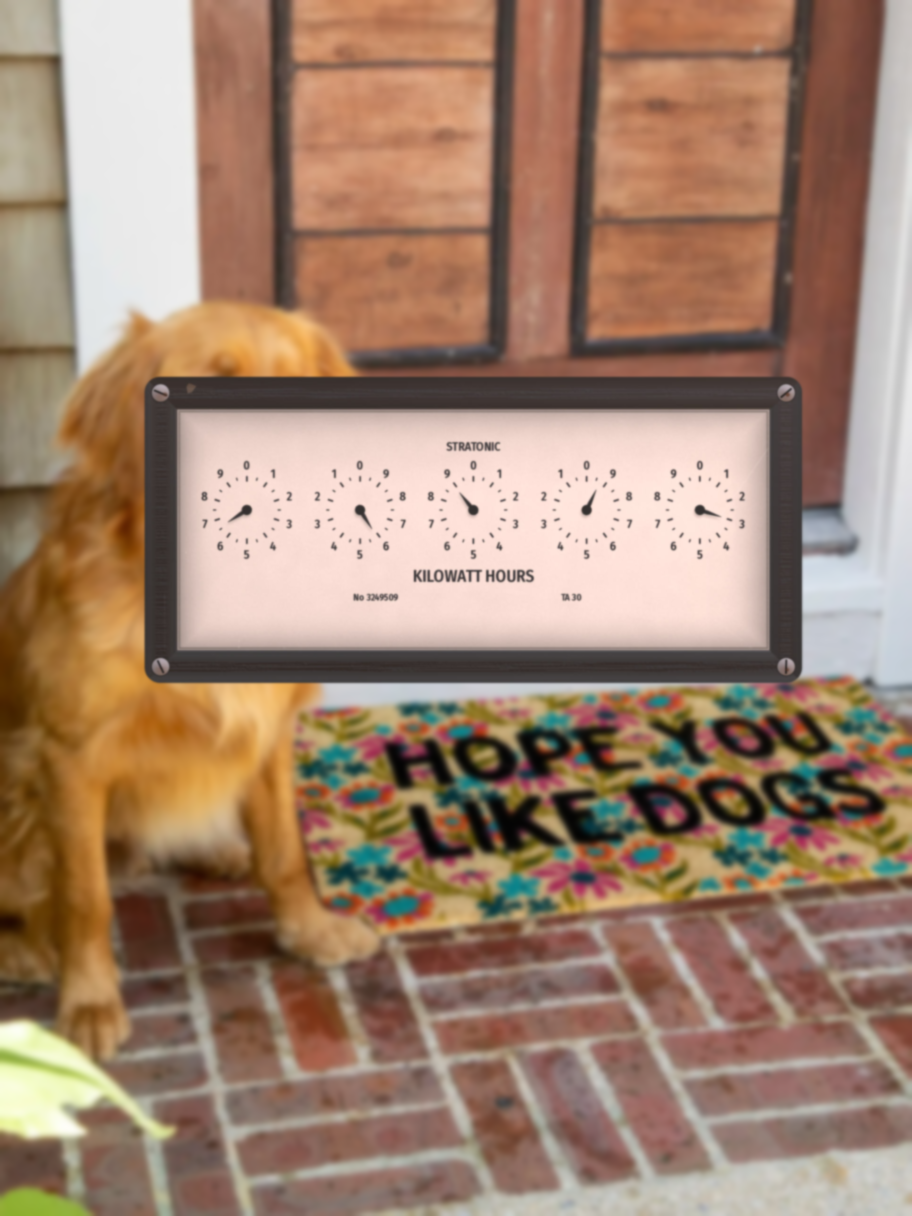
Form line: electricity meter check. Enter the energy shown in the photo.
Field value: 65893 kWh
